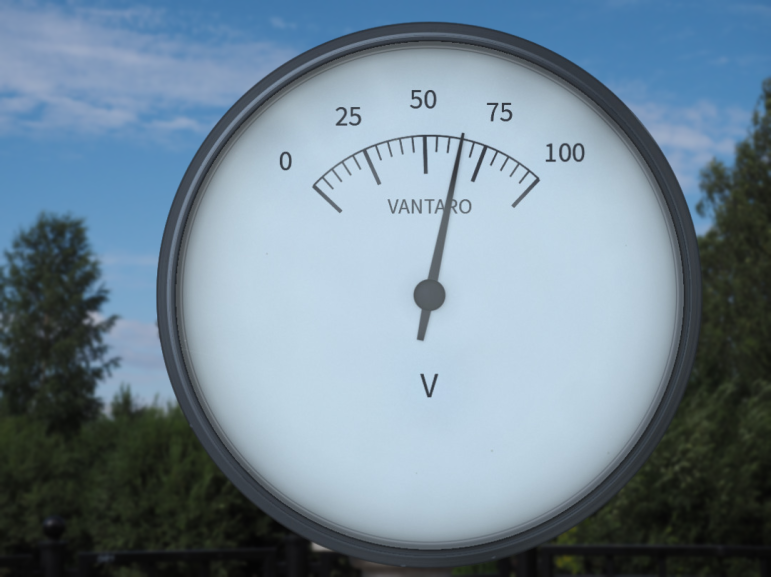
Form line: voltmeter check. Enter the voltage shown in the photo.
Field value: 65 V
